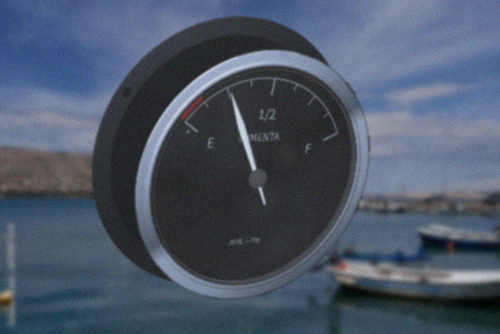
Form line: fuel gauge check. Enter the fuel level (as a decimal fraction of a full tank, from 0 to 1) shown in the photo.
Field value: 0.25
